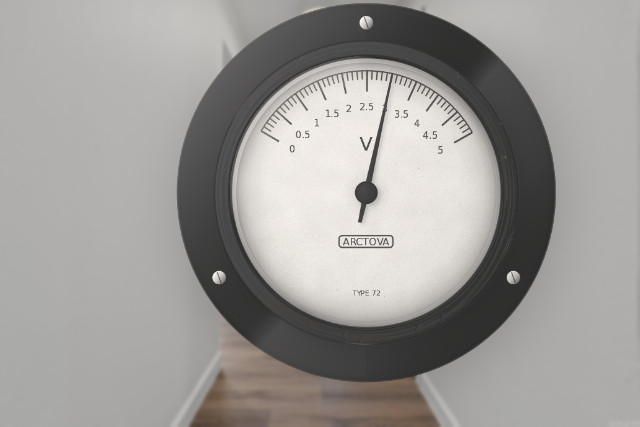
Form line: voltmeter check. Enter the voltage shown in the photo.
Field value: 3 V
